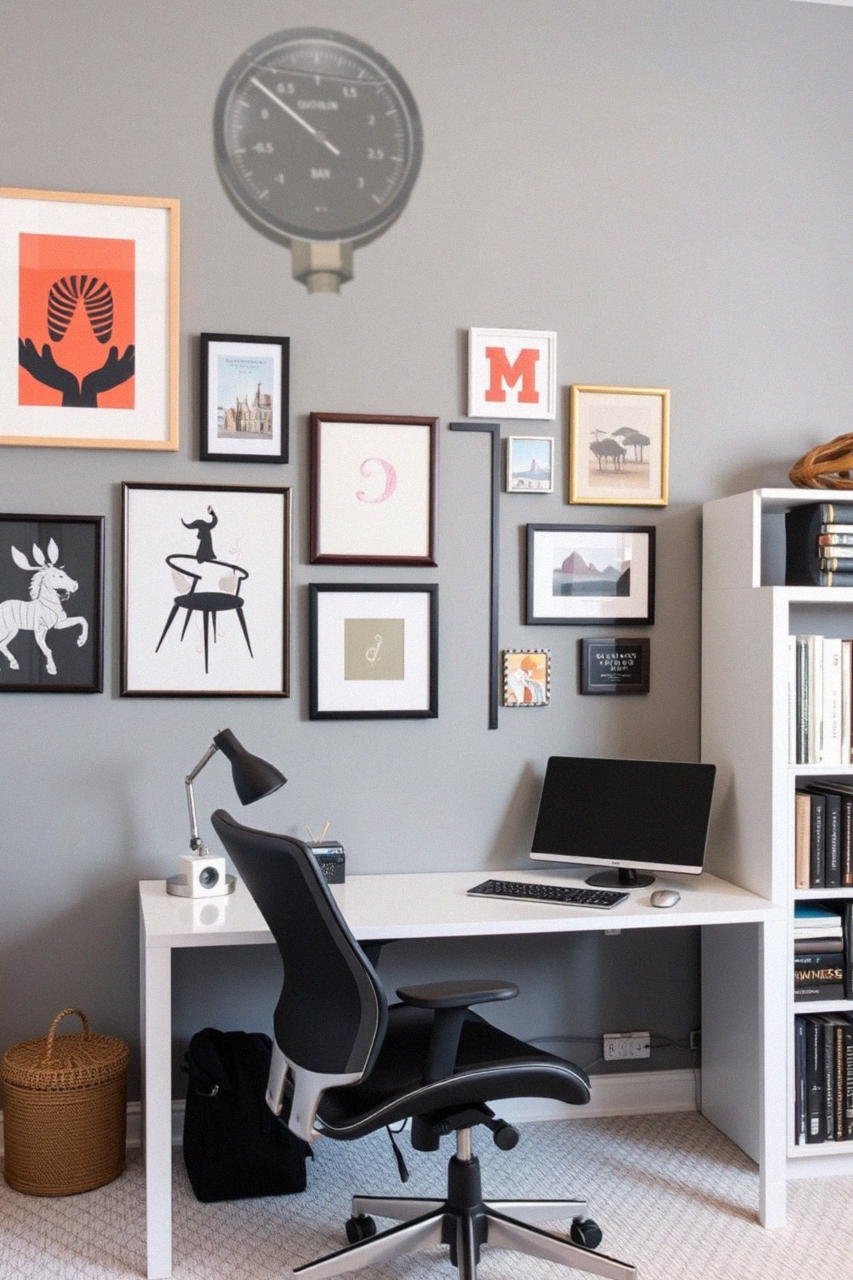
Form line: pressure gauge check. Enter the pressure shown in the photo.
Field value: 0.25 bar
